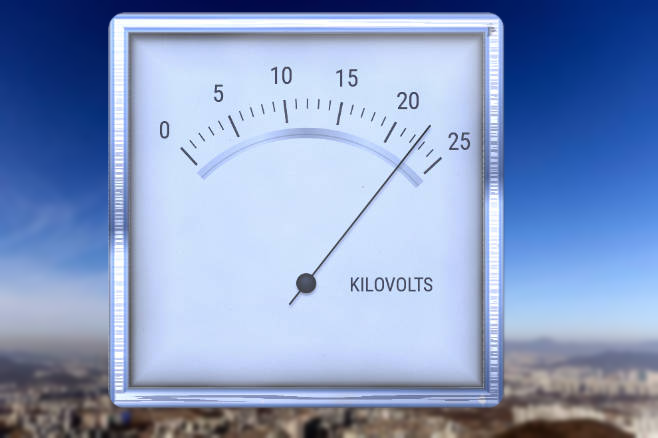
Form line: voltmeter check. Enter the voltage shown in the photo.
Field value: 22.5 kV
